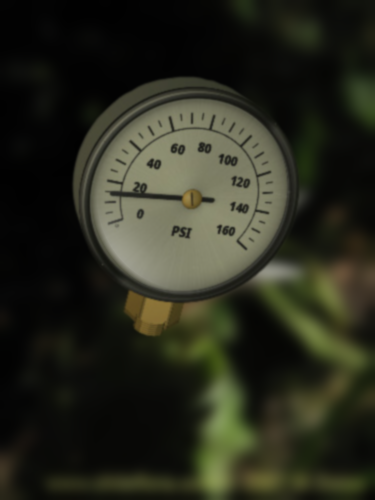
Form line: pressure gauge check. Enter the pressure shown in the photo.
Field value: 15 psi
